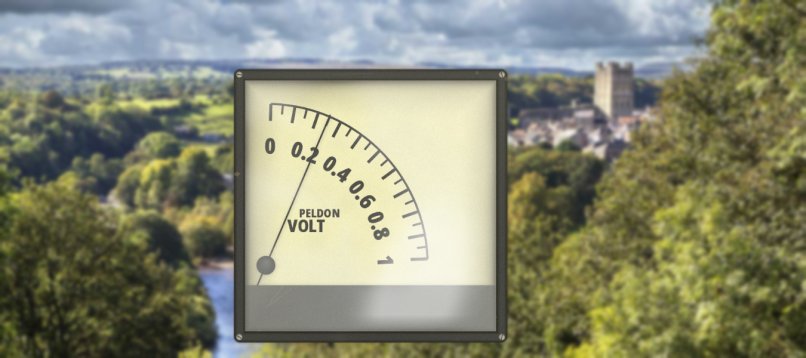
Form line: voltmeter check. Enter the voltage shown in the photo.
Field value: 0.25 V
